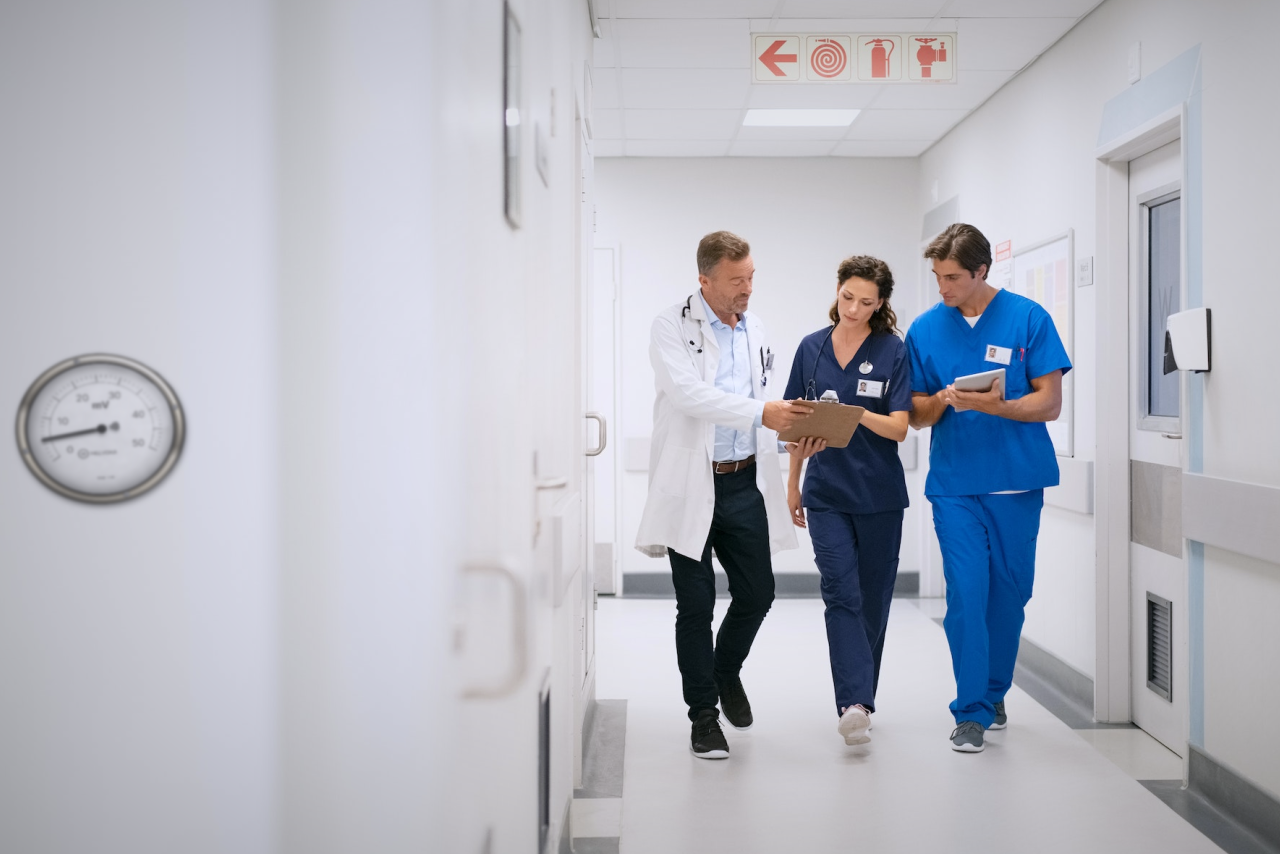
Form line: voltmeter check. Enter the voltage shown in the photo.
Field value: 5 mV
